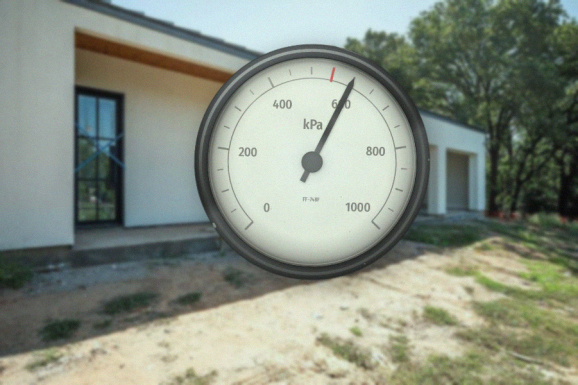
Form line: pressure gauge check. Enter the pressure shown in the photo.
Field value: 600 kPa
